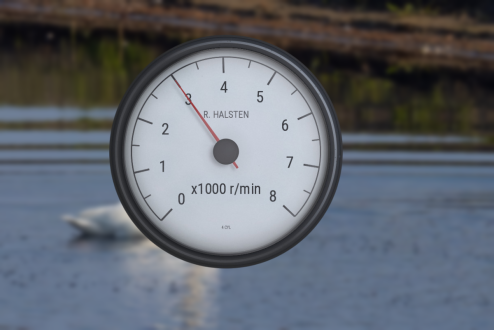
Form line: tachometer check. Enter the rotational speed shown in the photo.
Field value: 3000 rpm
